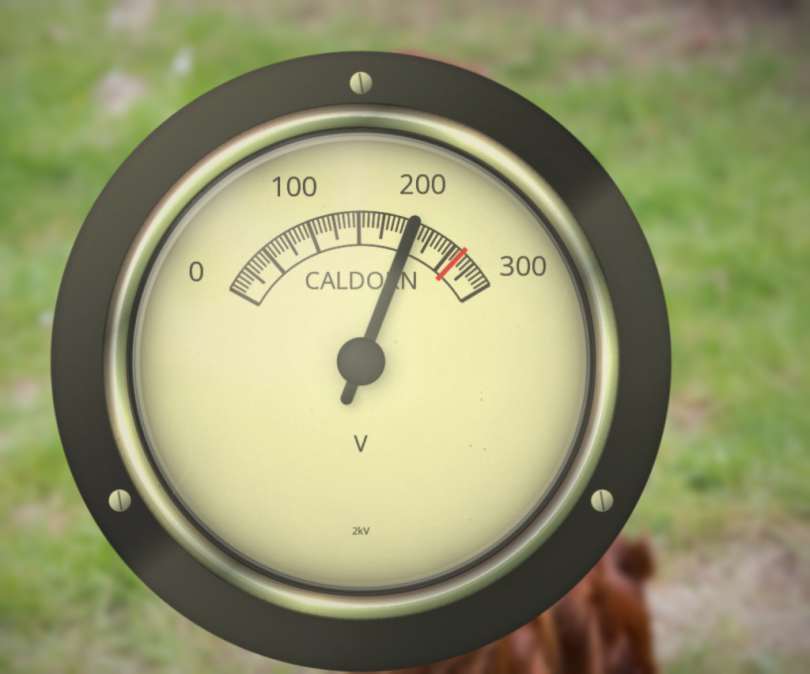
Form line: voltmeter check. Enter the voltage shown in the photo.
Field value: 205 V
